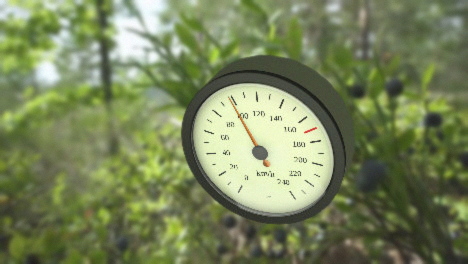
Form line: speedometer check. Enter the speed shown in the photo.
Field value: 100 km/h
